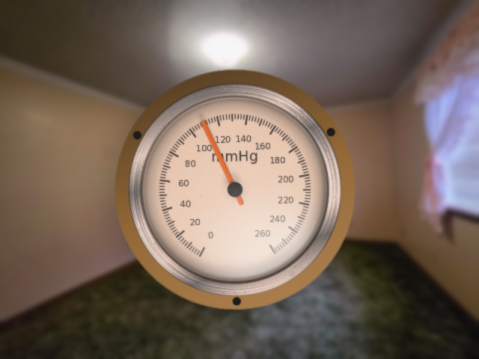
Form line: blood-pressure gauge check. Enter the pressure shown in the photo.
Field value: 110 mmHg
